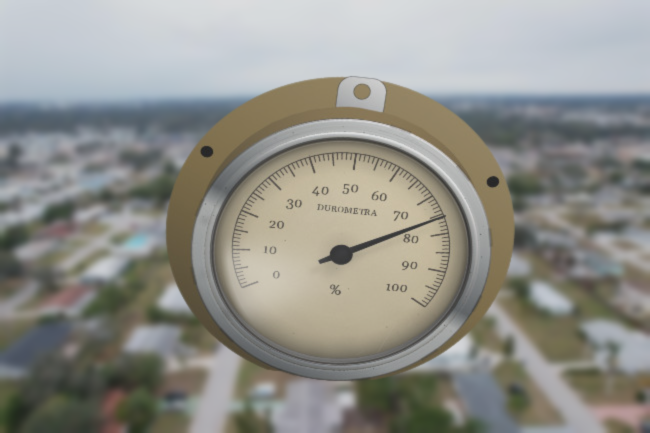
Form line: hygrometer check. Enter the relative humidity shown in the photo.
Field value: 75 %
